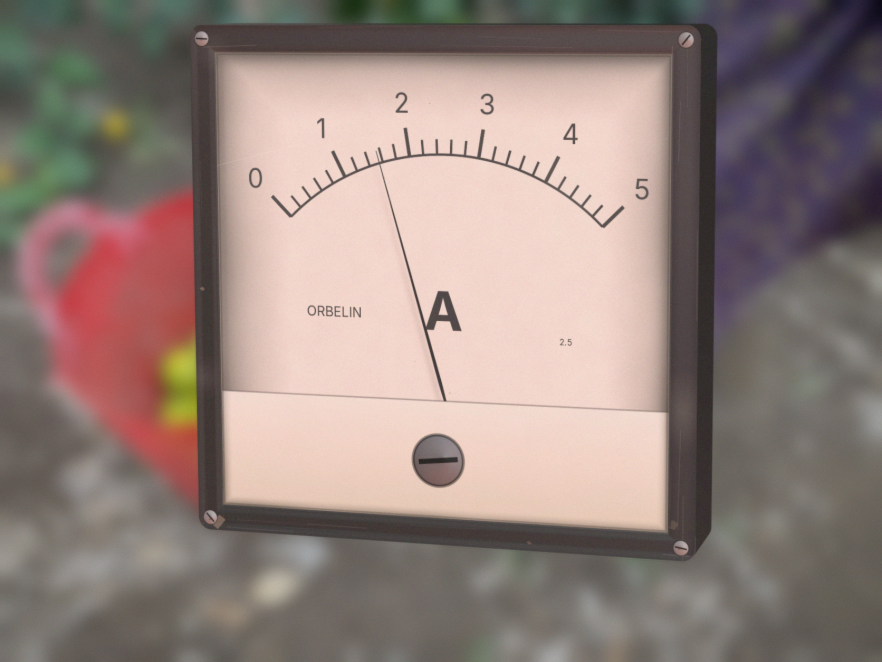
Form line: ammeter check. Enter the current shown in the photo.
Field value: 1.6 A
